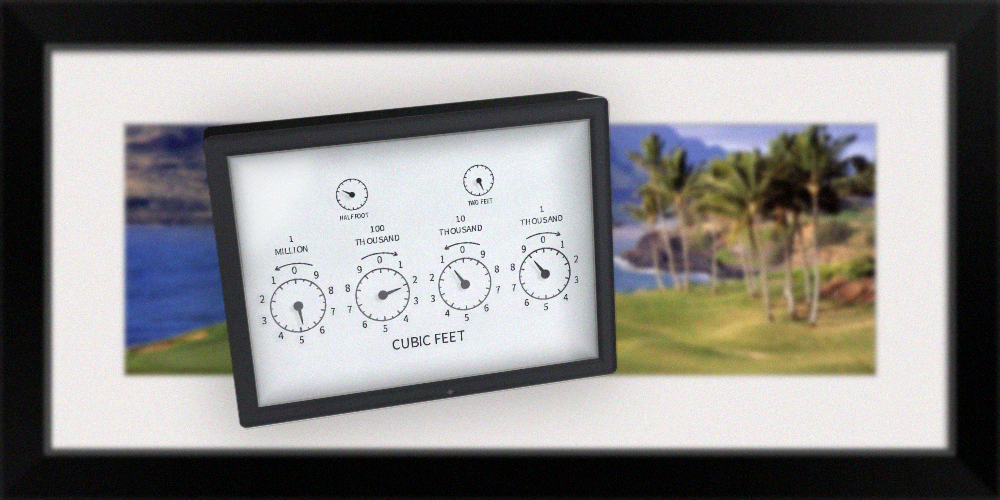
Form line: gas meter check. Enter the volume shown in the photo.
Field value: 520900 ft³
